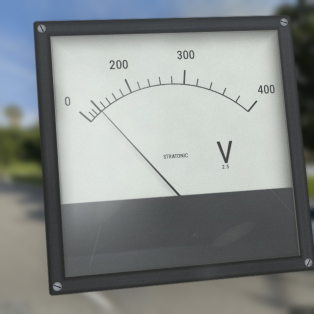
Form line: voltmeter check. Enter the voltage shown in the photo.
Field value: 100 V
